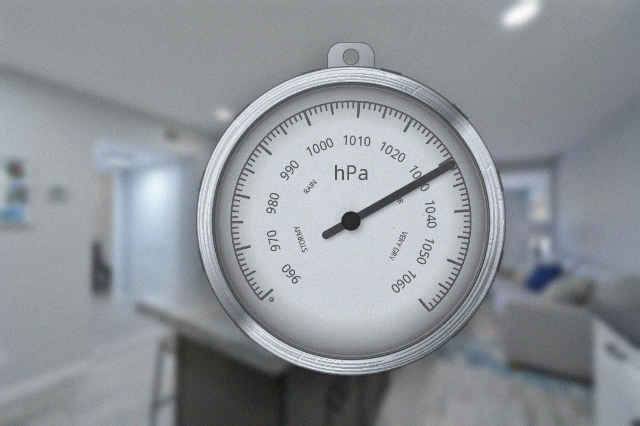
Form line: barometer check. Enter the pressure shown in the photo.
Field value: 1031 hPa
